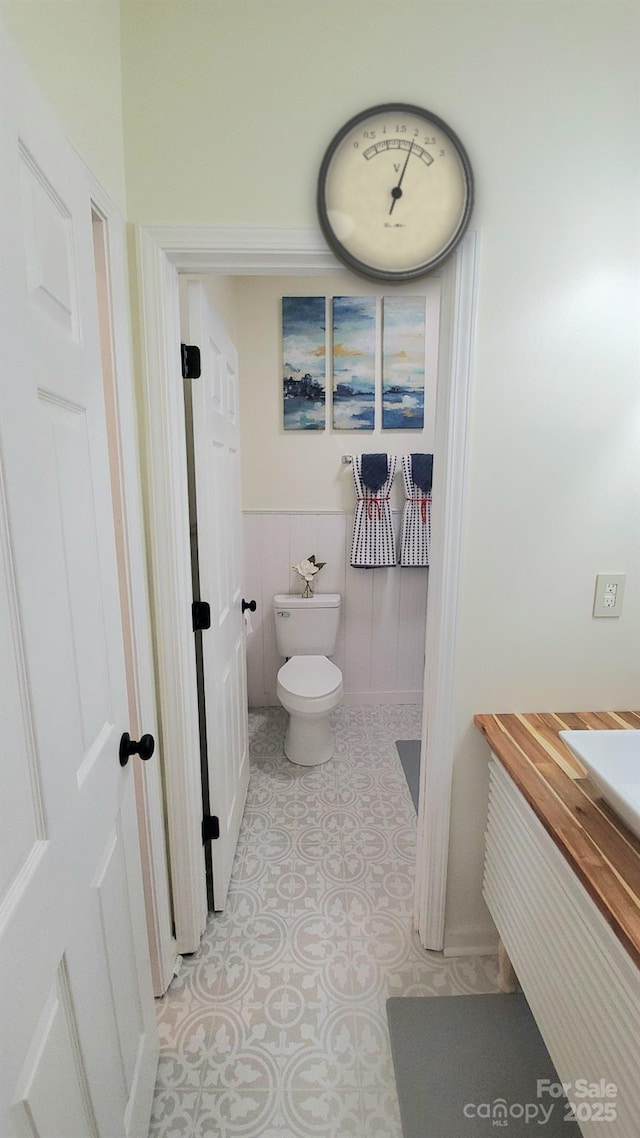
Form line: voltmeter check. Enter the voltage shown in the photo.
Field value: 2 V
